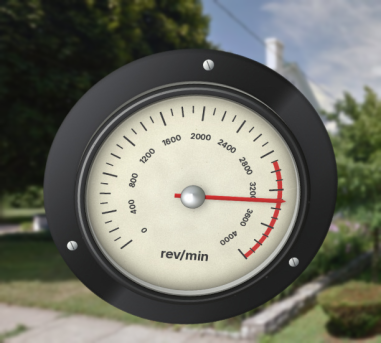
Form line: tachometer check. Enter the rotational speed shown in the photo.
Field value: 3300 rpm
